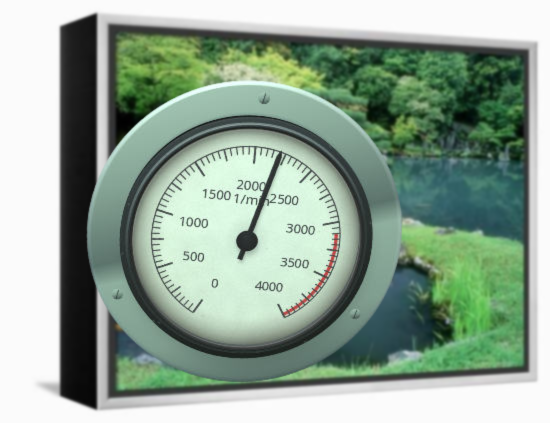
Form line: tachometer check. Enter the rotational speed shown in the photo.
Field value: 2200 rpm
